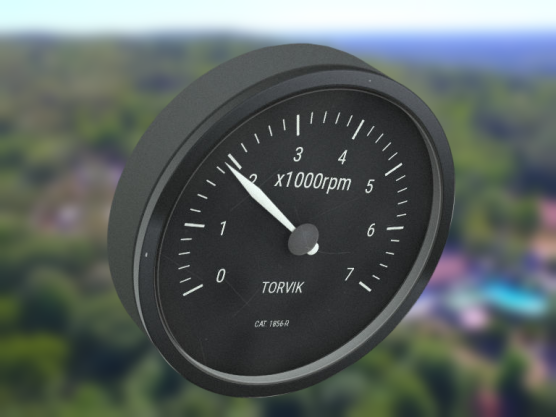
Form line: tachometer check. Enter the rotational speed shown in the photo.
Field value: 1900 rpm
